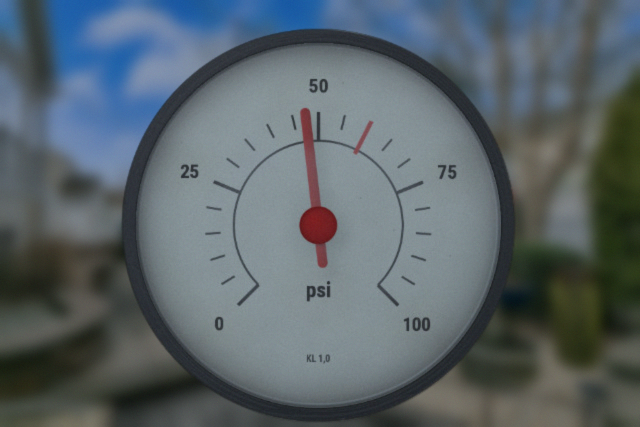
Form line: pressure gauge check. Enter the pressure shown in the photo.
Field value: 47.5 psi
